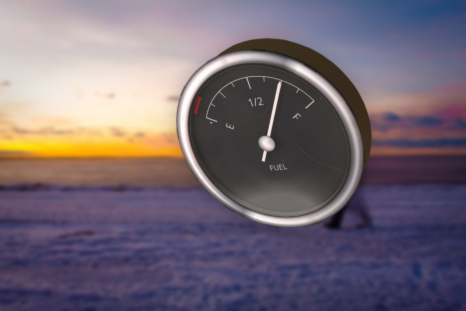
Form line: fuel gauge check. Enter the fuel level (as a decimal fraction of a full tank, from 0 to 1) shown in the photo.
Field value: 0.75
